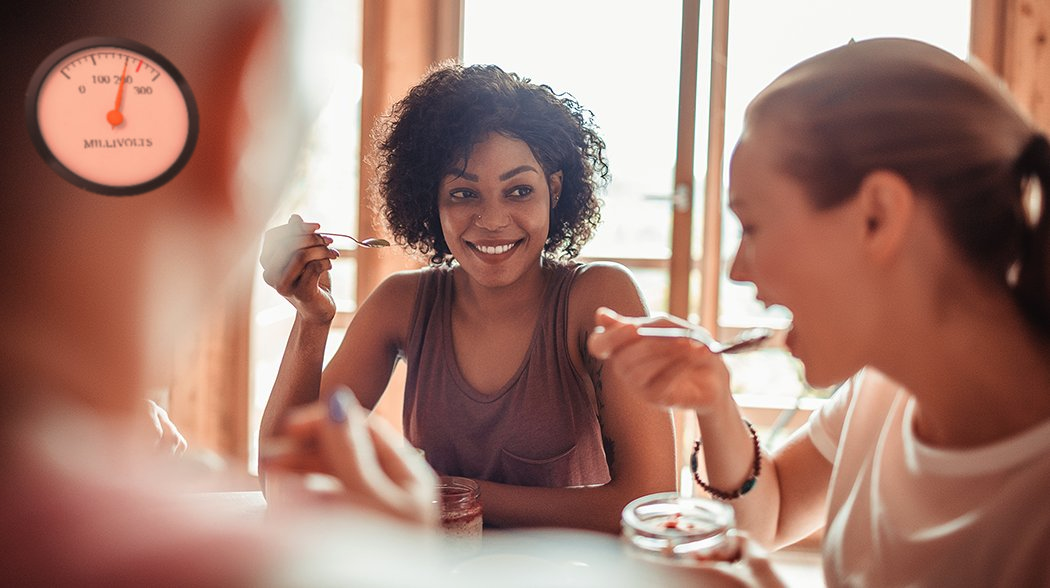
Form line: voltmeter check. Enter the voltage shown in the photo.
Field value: 200 mV
